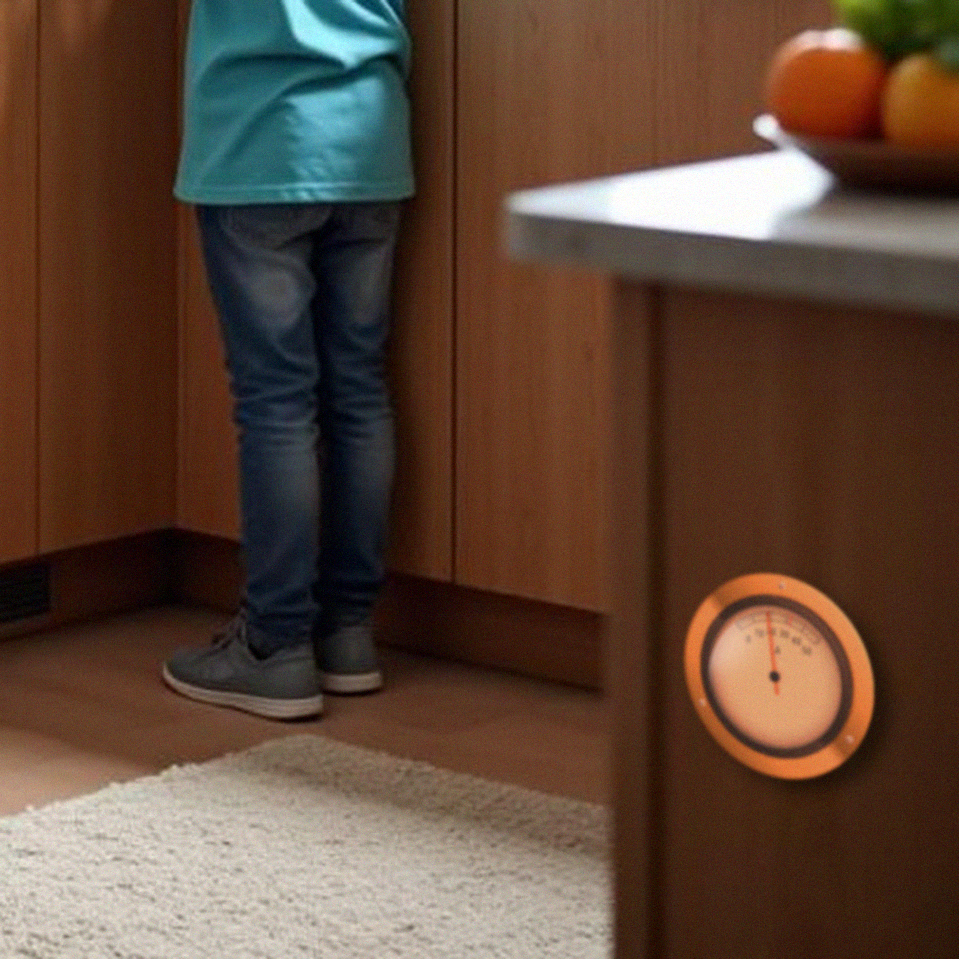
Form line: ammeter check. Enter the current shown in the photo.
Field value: 20 A
